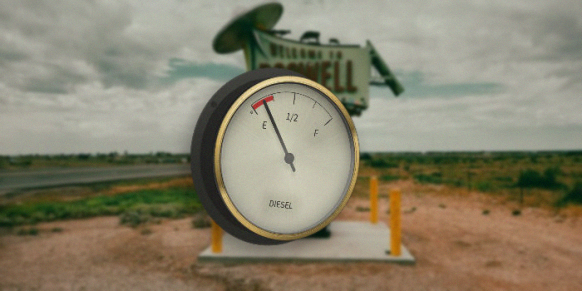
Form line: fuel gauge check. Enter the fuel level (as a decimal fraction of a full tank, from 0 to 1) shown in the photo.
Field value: 0.125
